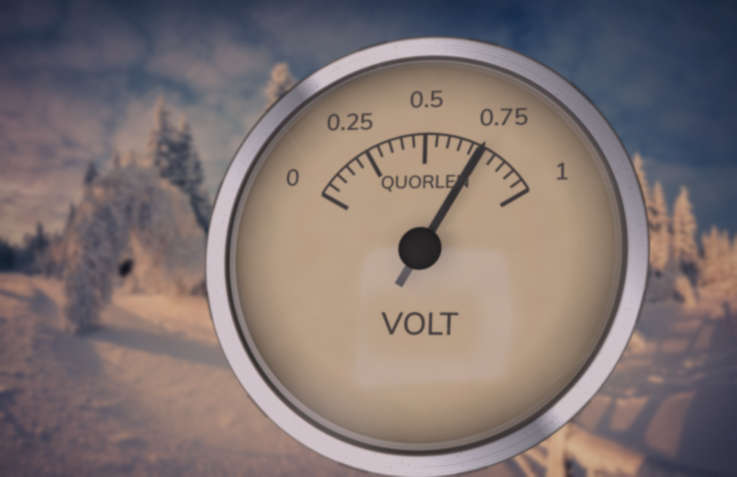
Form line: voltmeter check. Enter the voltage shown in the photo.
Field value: 0.75 V
